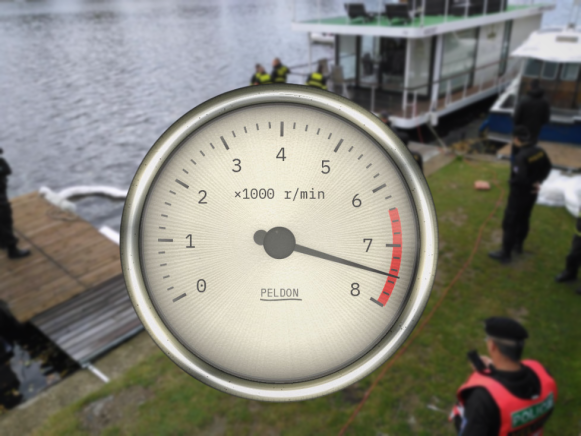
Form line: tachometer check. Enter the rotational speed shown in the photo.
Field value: 7500 rpm
